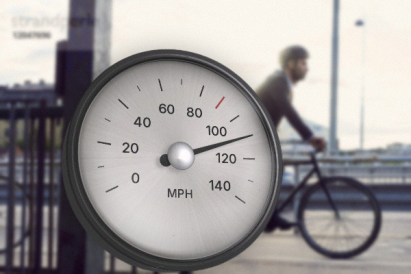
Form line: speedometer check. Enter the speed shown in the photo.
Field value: 110 mph
